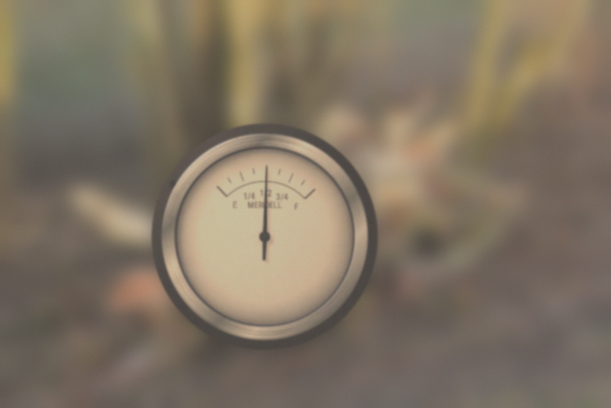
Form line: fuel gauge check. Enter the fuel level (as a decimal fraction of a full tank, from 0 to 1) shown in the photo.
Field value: 0.5
